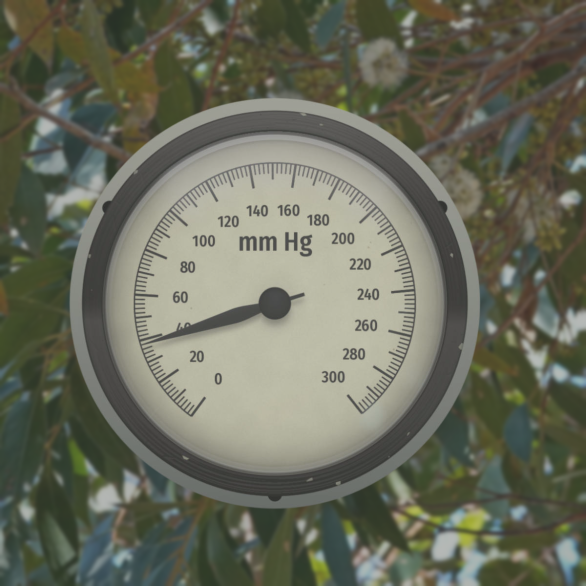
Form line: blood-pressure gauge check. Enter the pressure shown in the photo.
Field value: 38 mmHg
